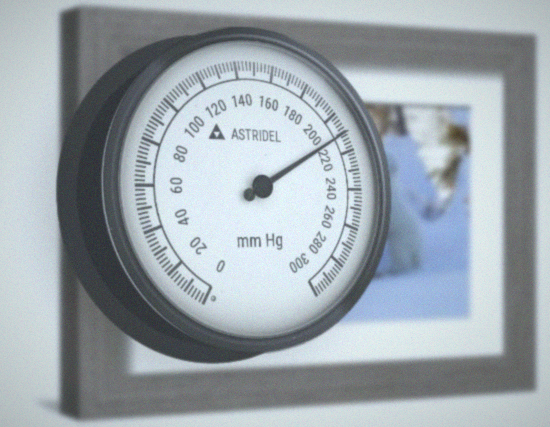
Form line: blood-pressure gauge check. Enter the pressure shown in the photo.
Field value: 210 mmHg
